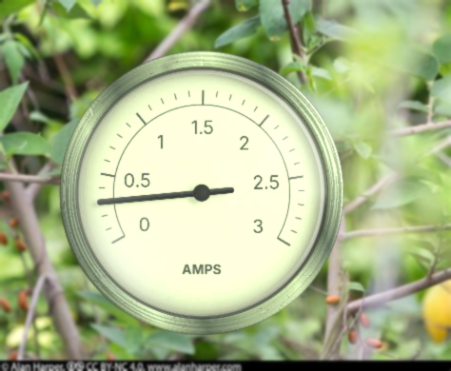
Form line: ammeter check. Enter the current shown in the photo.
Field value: 0.3 A
